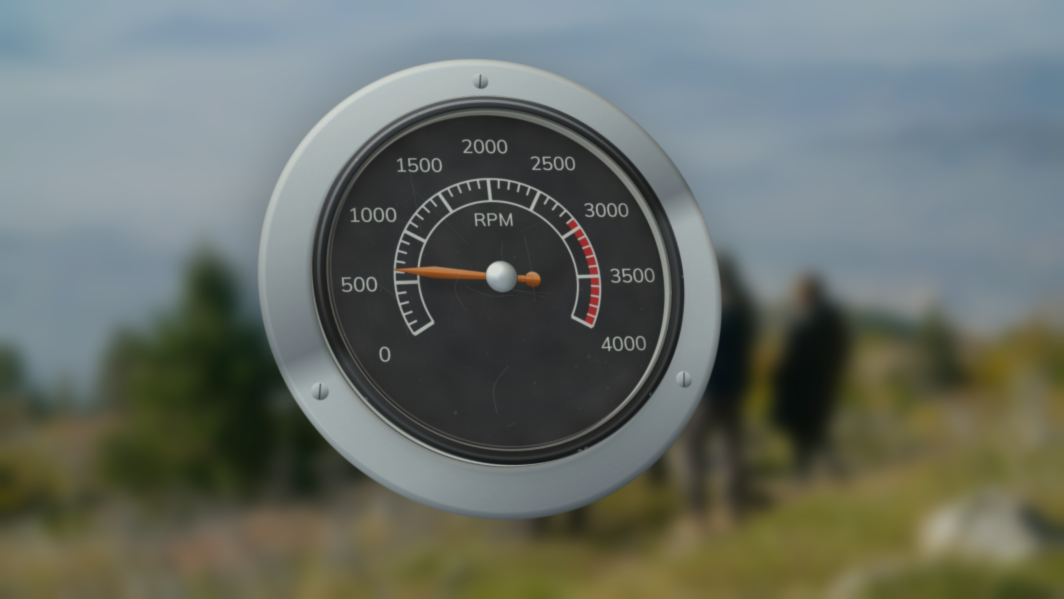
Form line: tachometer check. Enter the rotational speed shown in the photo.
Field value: 600 rpm
